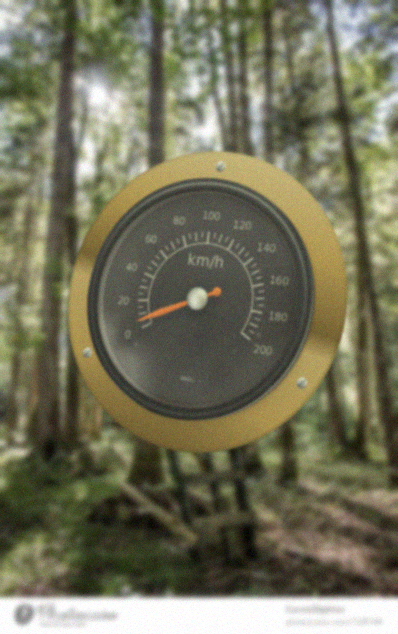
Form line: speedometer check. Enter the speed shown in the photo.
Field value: 5 km/h
